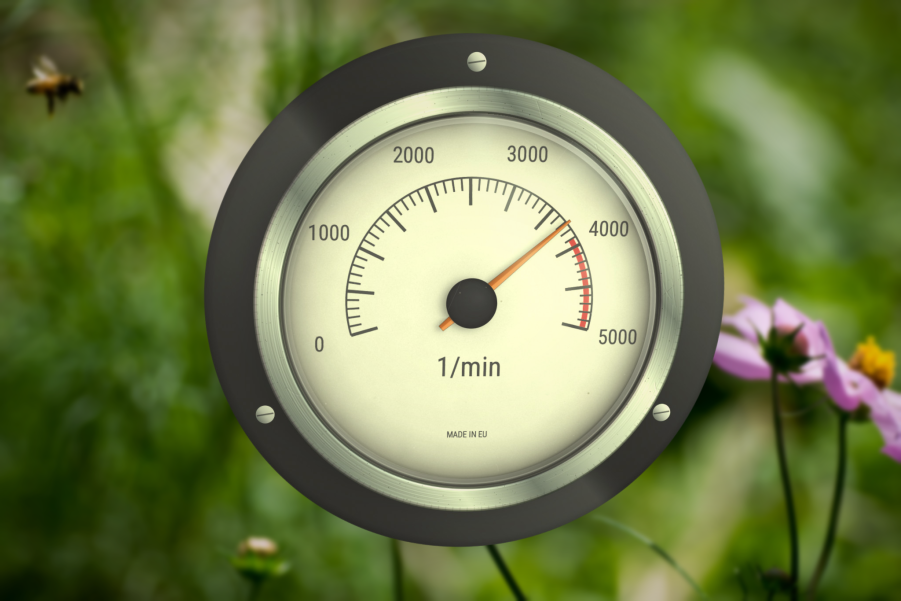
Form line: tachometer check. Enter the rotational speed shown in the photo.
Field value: 3700 rpm
